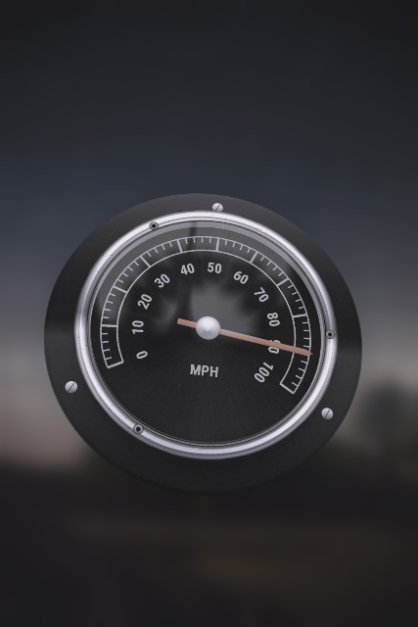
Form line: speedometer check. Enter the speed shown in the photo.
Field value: 90 mph
